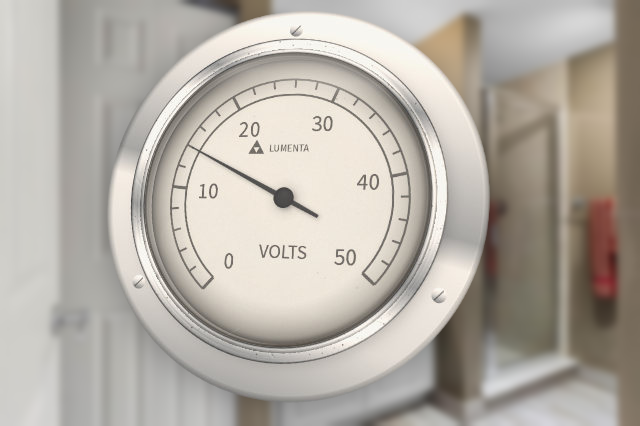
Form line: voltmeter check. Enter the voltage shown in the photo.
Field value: 14 V
